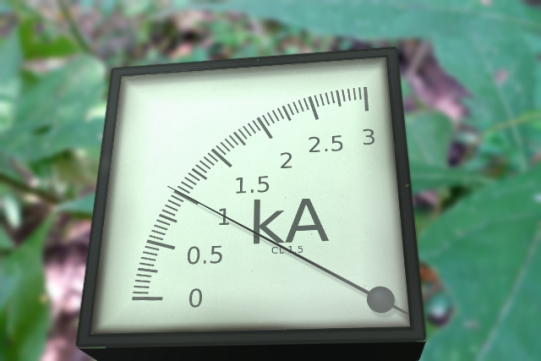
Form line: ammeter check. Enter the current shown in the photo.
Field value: 1 kA
